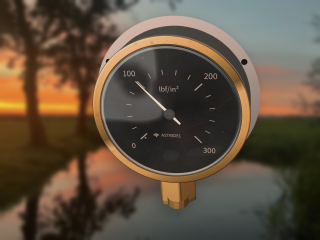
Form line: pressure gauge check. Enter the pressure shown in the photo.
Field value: 100 psi
